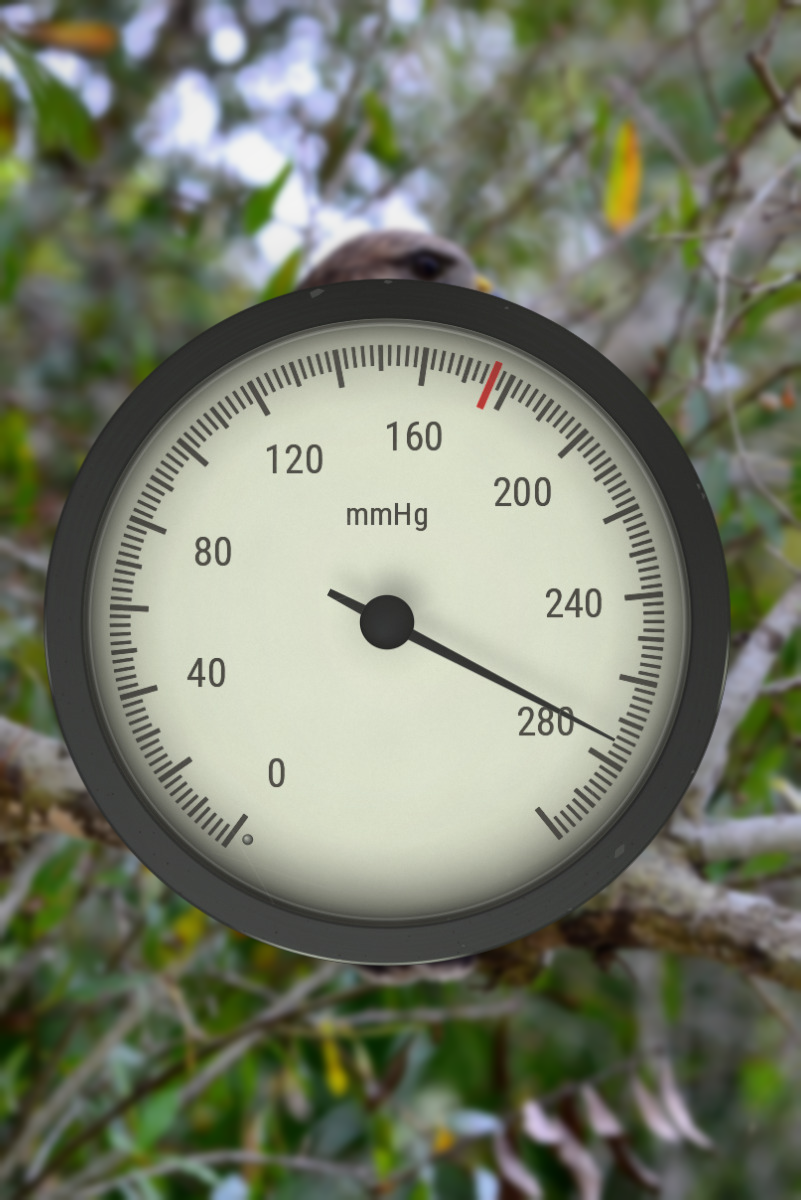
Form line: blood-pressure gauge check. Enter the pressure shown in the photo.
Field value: 275 mmHg
